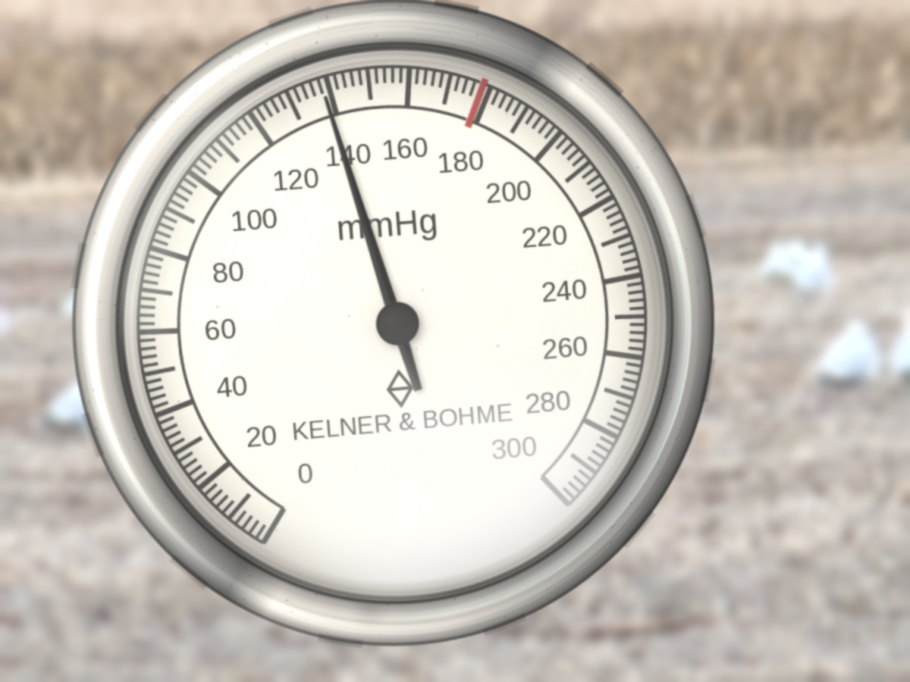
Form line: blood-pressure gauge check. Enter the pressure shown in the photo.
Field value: 138 mmHg
